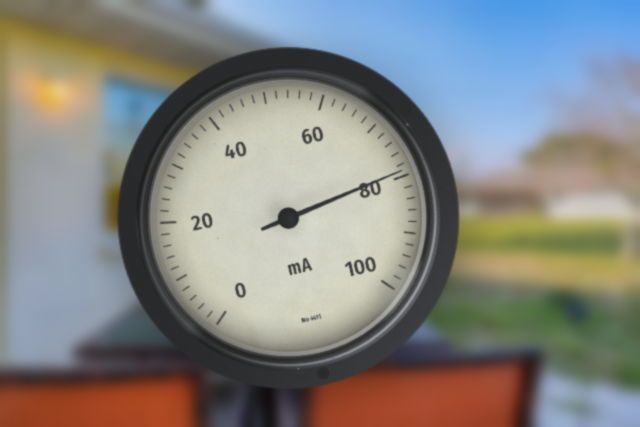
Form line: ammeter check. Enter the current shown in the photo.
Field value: 79 mA
